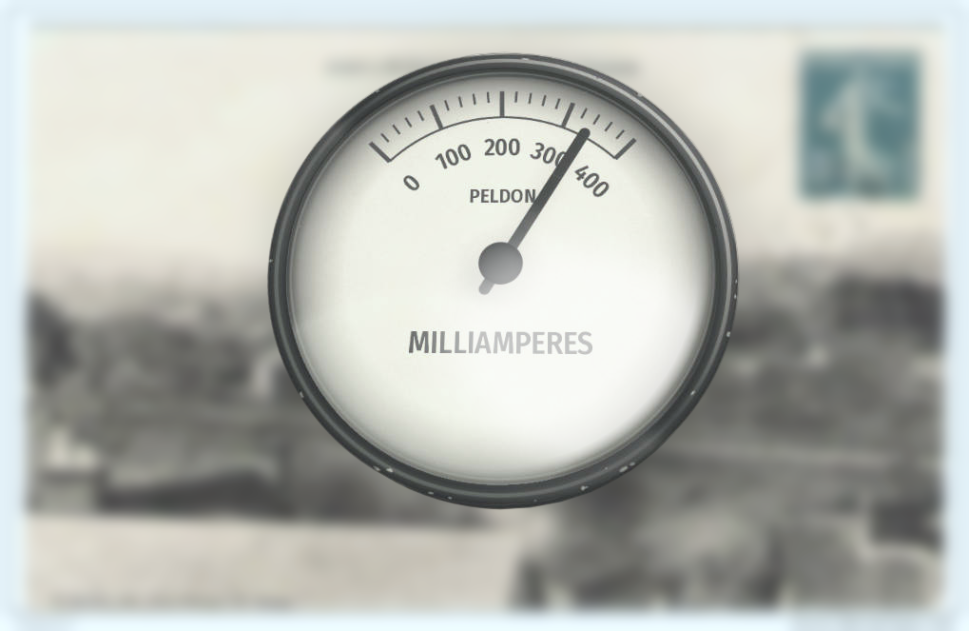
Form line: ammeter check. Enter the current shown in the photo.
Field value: 340 mA
